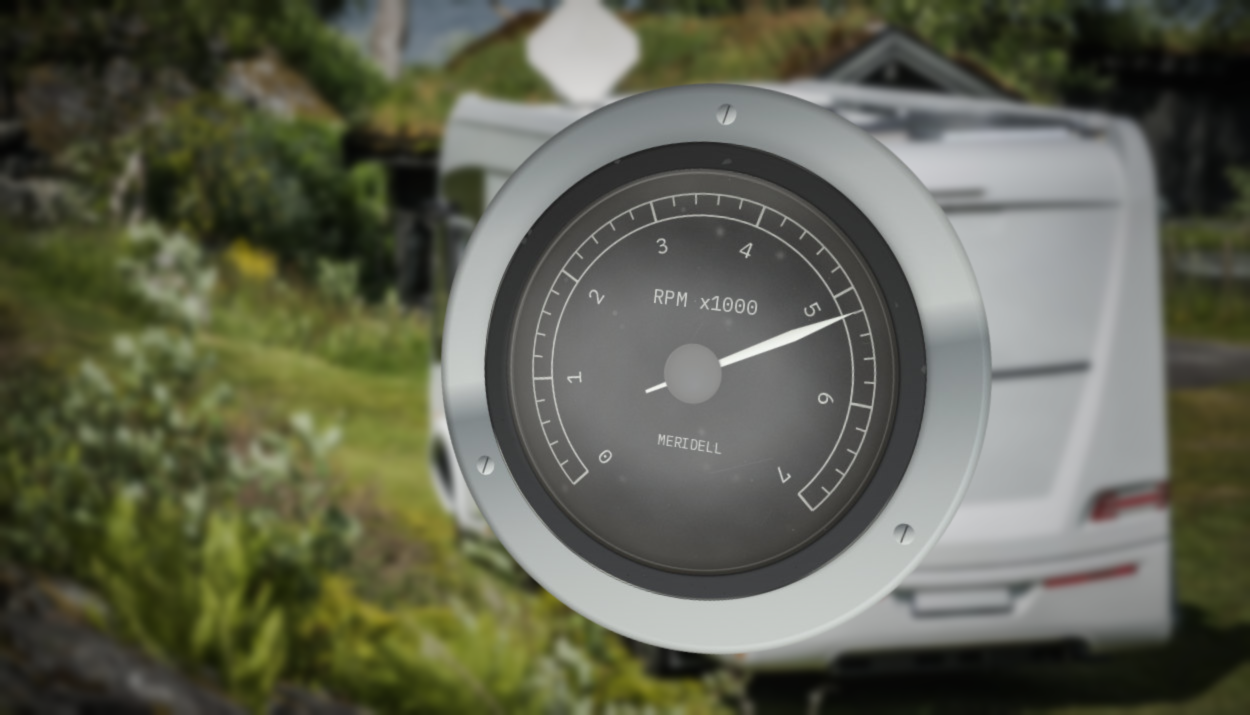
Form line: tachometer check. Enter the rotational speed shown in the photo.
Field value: 5200 rpm
